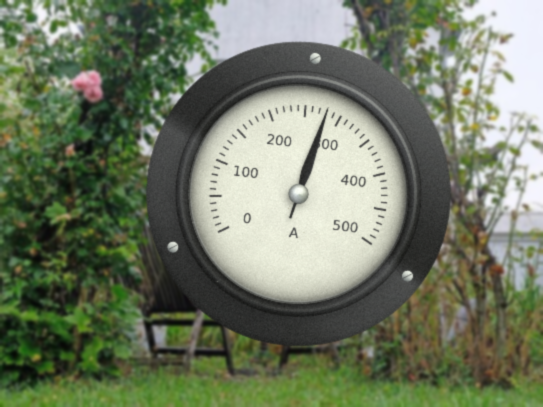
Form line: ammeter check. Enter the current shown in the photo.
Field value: 280 A
